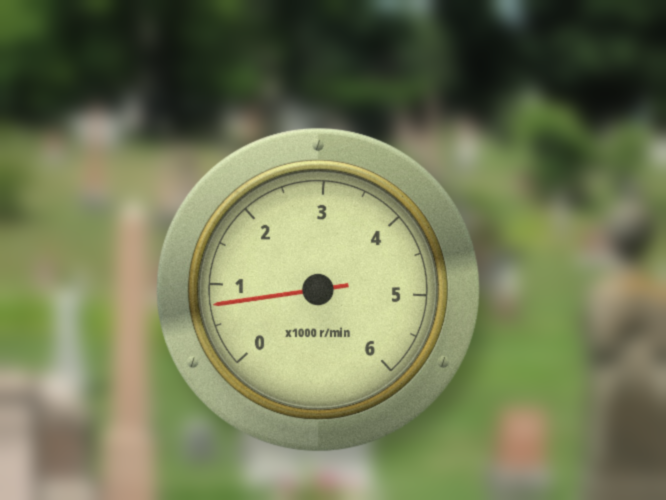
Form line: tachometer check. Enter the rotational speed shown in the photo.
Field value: 750 rpm
